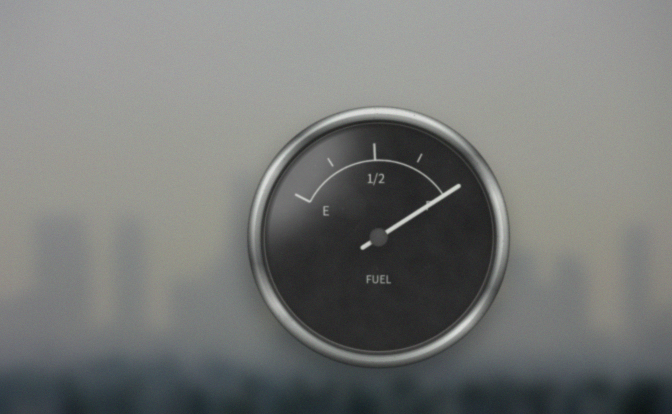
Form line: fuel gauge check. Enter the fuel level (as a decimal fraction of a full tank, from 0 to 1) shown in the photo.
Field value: 1
